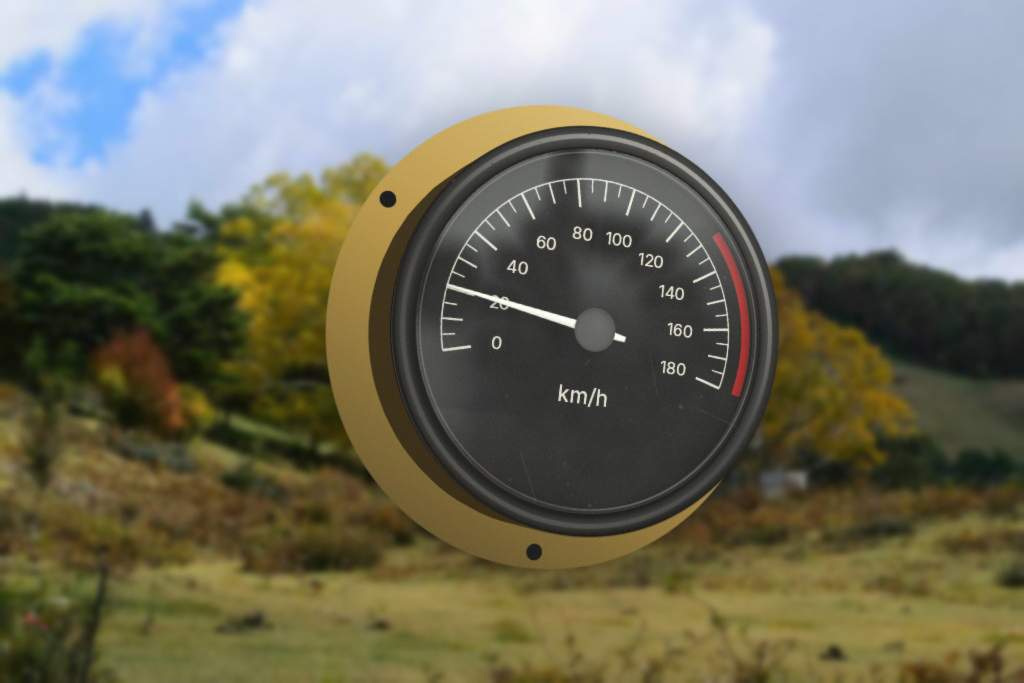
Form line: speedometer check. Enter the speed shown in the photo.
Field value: 20 km/h
